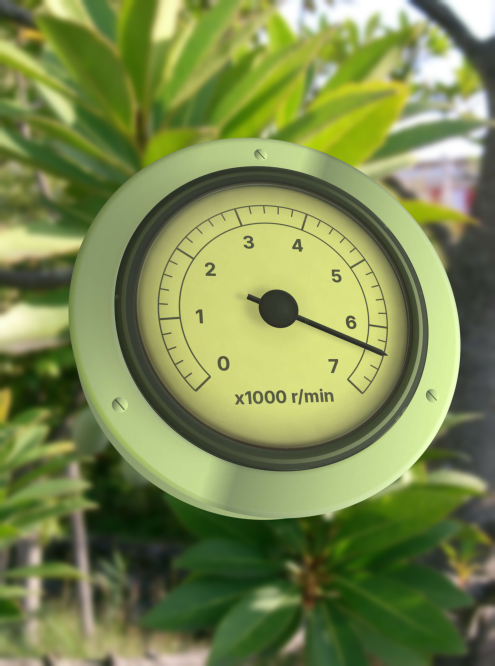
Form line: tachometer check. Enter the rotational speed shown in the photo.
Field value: 6400 rpm
